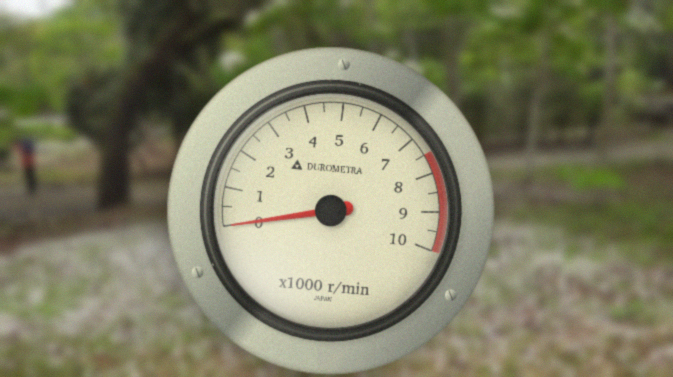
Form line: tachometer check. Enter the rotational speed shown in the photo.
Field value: 0 rpm
